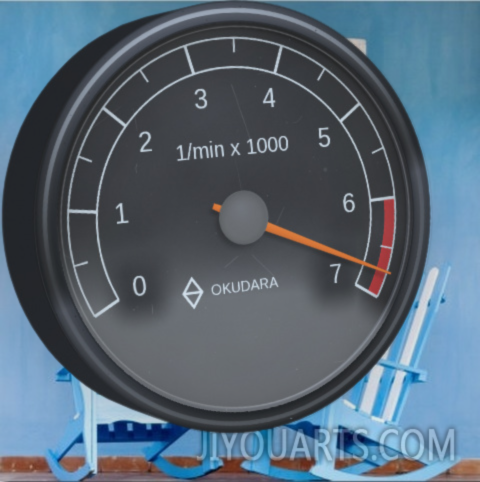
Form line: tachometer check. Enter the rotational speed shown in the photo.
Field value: 6750 rpm
